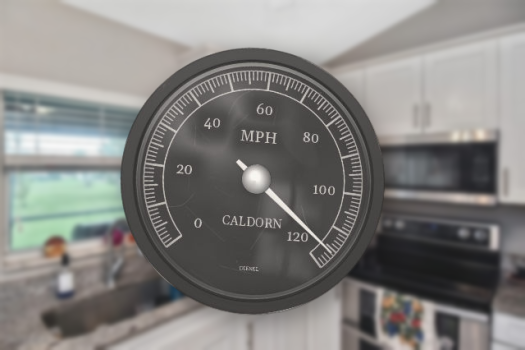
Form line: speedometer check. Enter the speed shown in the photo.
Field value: 116 mph
